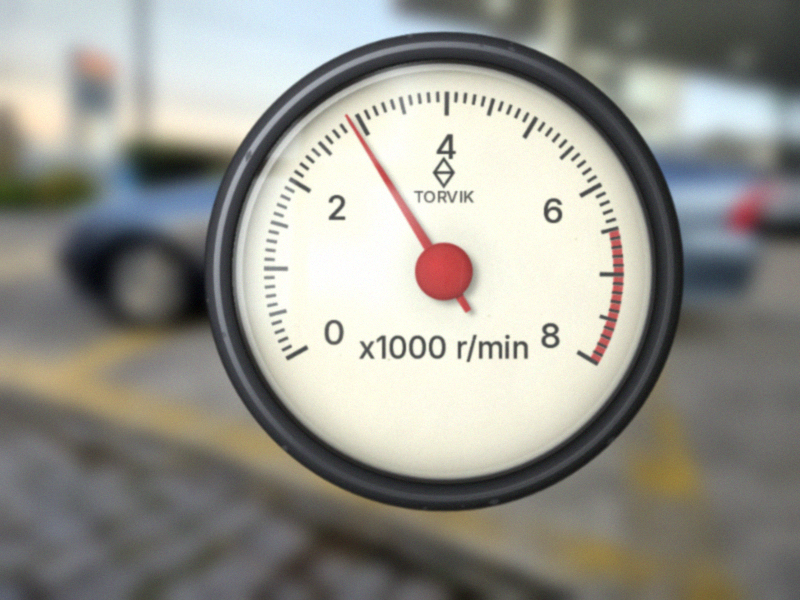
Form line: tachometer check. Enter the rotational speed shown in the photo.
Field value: 2900 rpm
